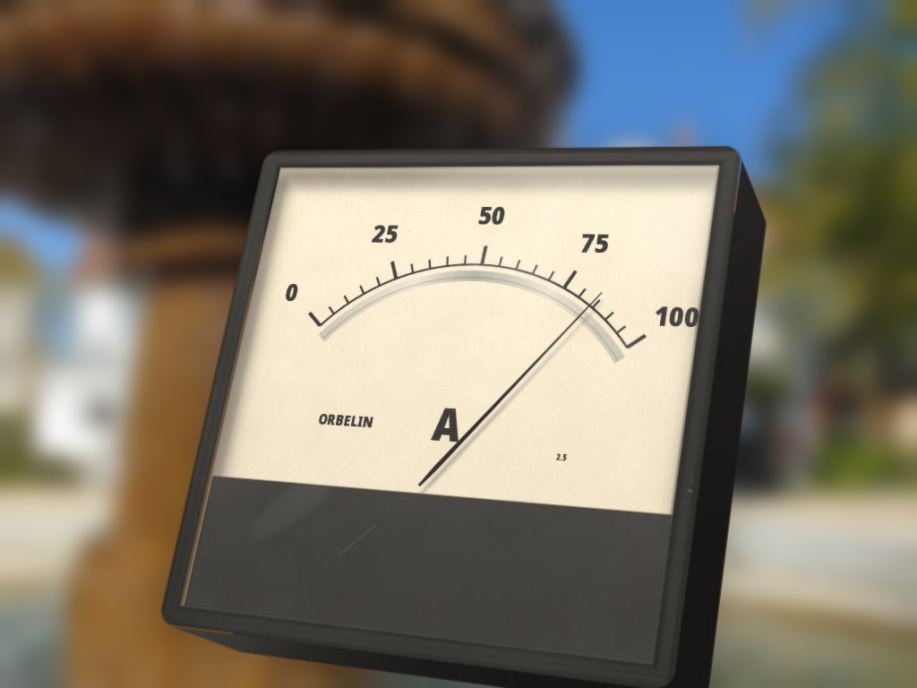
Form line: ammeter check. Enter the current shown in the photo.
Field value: 85 A
